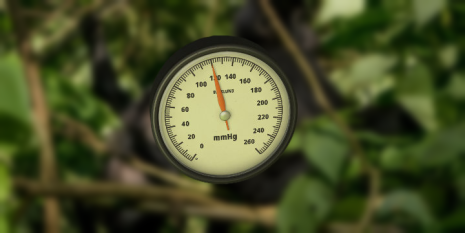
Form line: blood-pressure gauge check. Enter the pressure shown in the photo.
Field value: 120 mmHg
